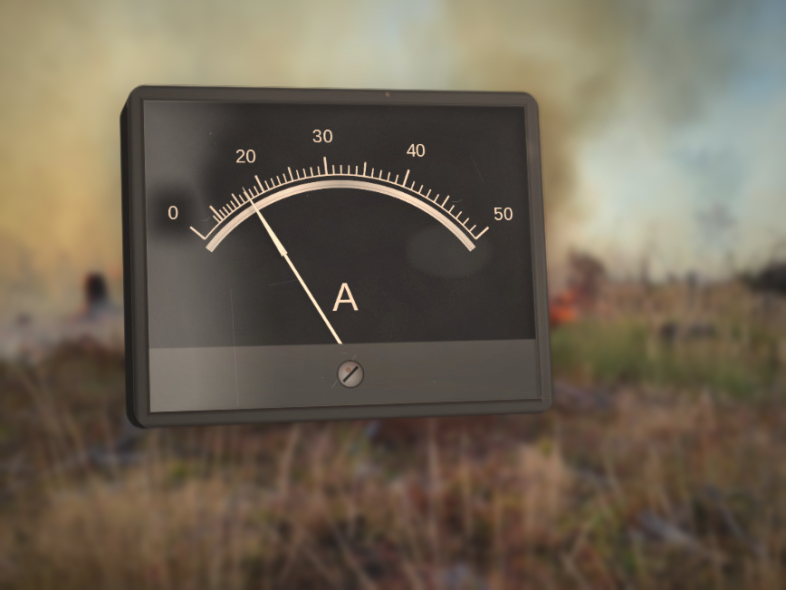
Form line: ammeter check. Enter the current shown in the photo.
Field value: 17 A
